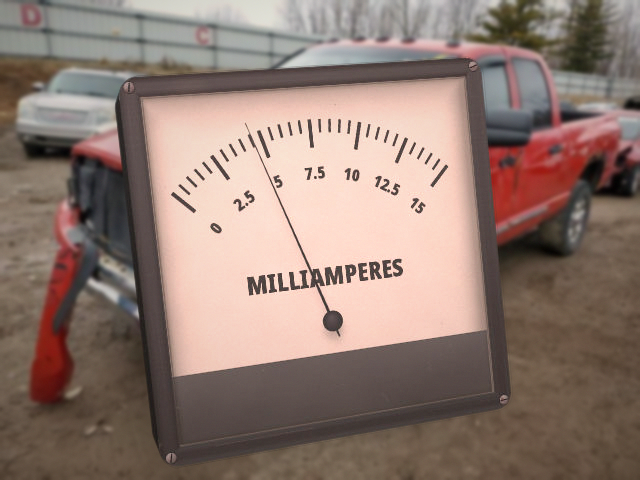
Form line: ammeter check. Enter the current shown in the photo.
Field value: 4.5 mA
